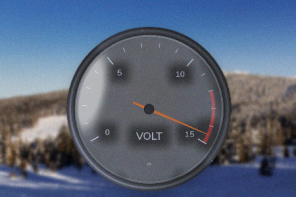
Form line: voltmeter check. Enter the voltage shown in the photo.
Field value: 14.5 V
